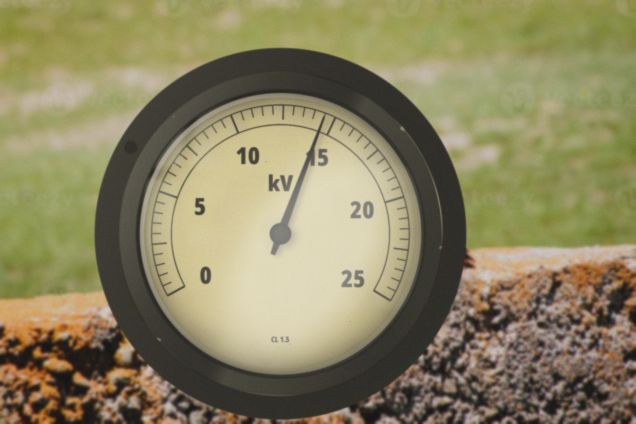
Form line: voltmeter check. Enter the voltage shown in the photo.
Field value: 14.5 kV
